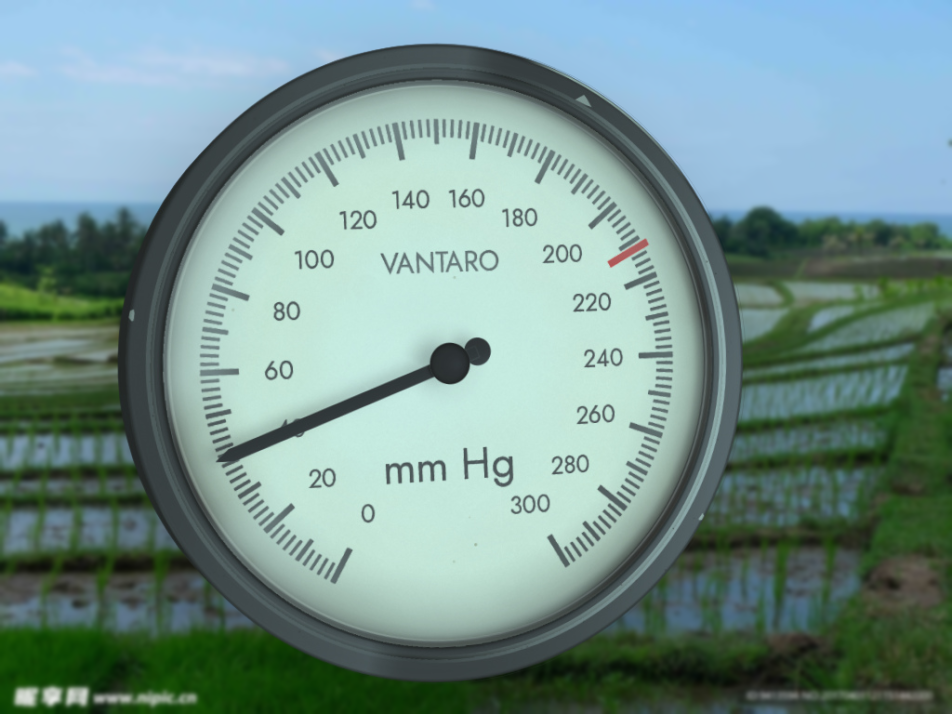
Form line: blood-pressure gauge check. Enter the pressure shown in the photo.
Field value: 40 mmHg
